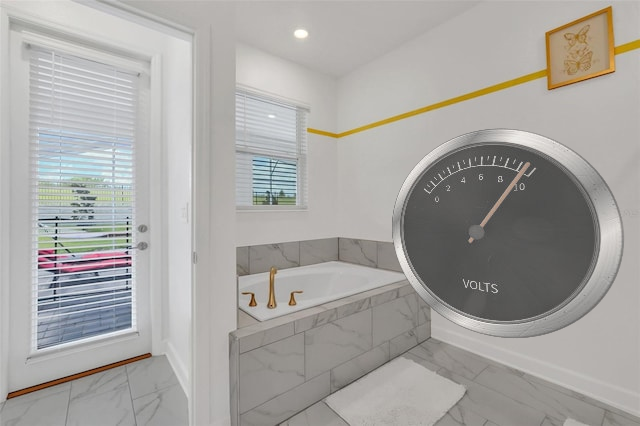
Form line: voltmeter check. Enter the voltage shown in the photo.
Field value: 9.5 V
